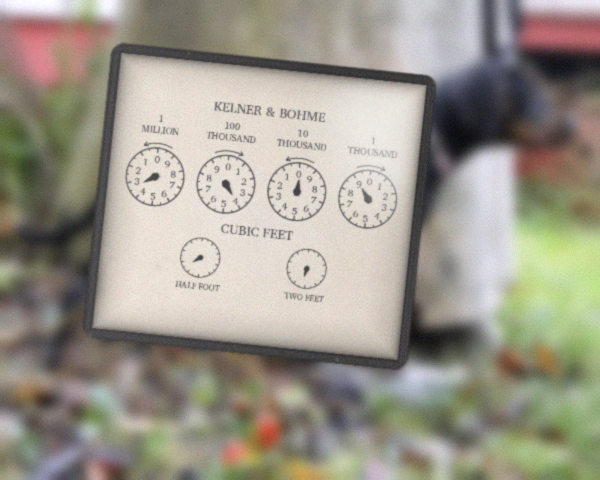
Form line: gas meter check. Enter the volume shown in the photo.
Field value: 339900 ft³
